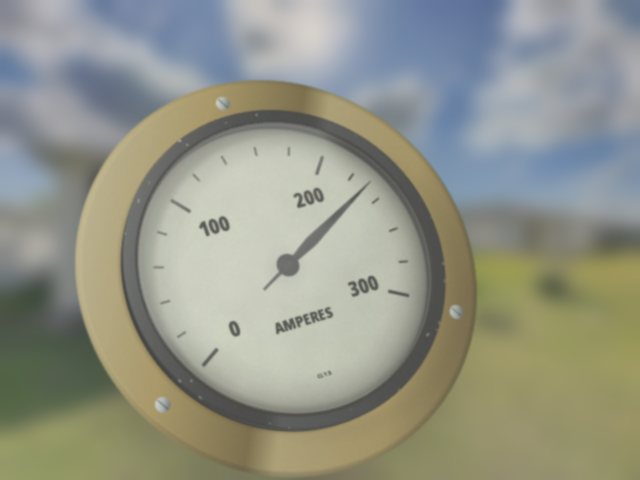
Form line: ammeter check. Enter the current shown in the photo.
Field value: 230 A
